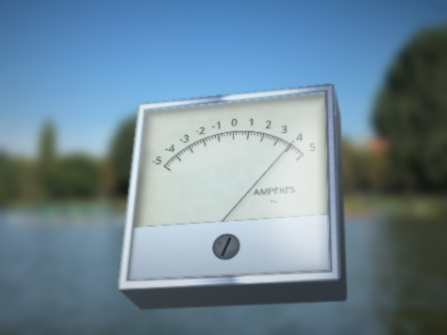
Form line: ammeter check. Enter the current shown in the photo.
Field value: 4 A
